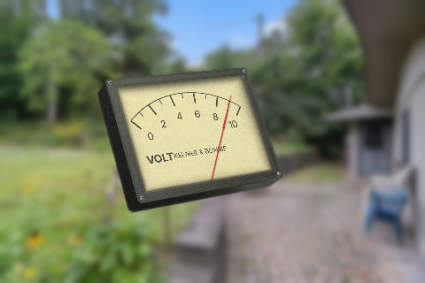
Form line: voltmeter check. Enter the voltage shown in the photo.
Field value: 9 V
